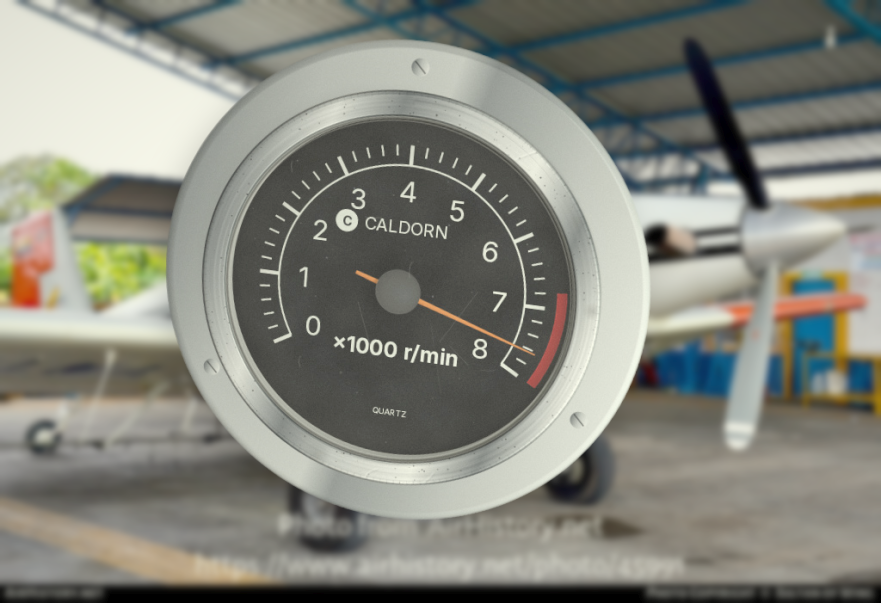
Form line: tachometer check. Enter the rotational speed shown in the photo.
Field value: 7600 rpm
